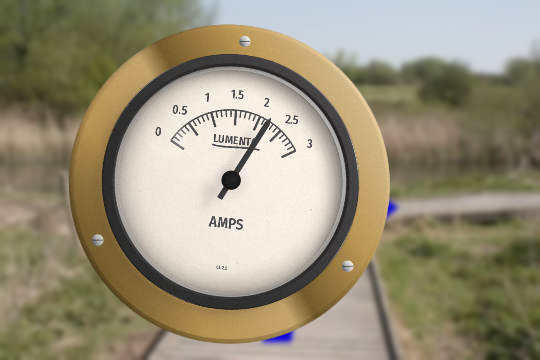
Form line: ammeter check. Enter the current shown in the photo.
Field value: 2.2 A
